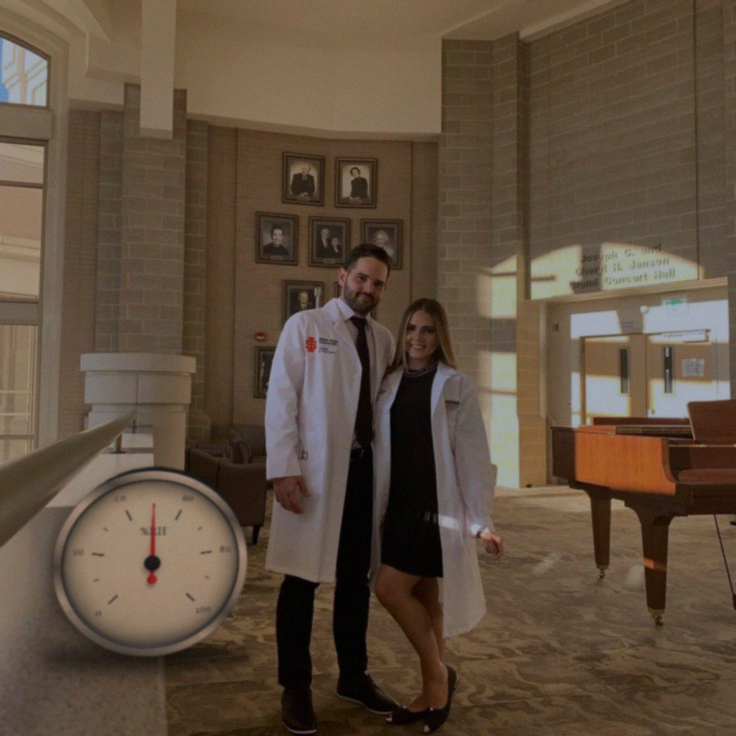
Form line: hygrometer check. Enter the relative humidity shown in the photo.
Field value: 50 %
